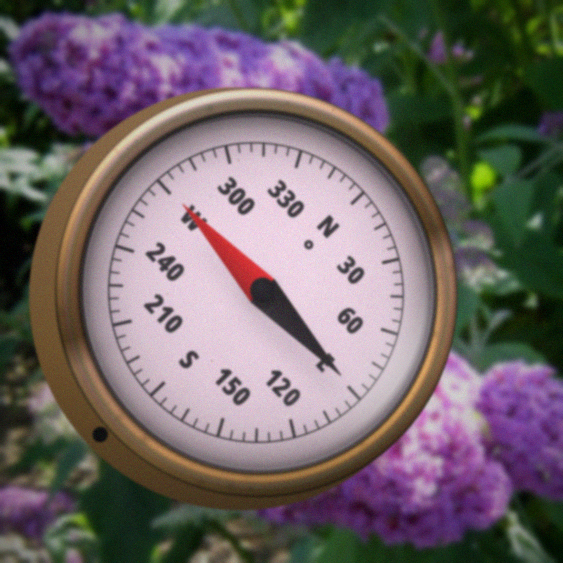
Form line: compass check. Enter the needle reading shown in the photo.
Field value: 270 °
